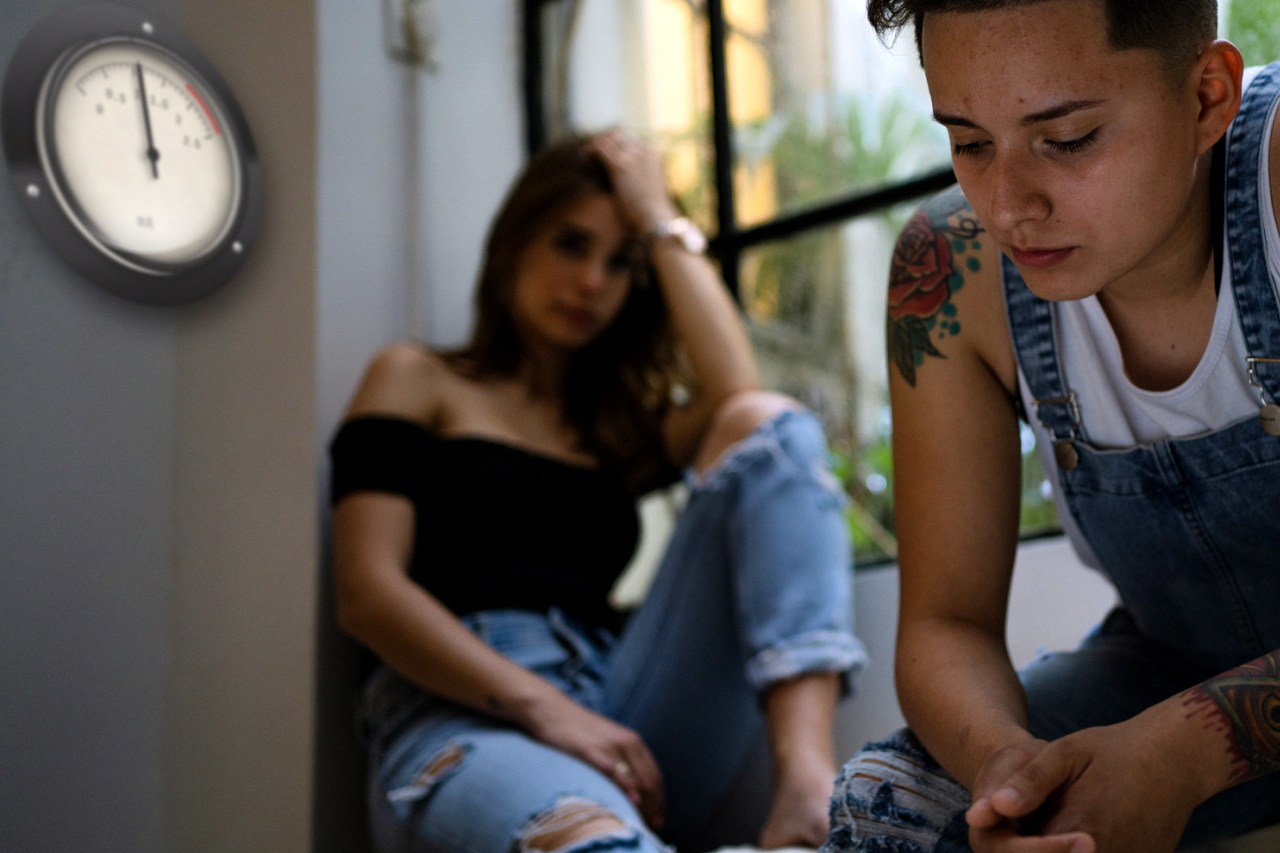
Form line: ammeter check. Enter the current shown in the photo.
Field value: 1 mA
